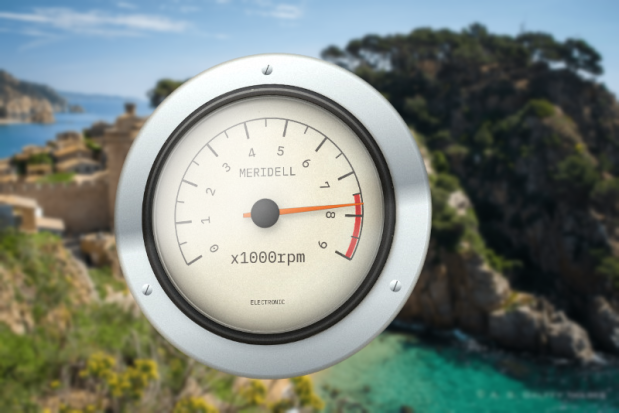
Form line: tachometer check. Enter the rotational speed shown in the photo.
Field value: 7750 rpm
